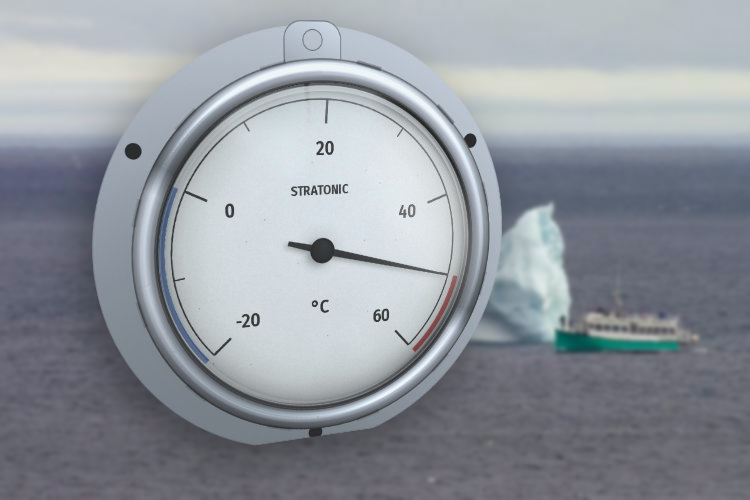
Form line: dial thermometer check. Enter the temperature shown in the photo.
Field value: 50 °C
